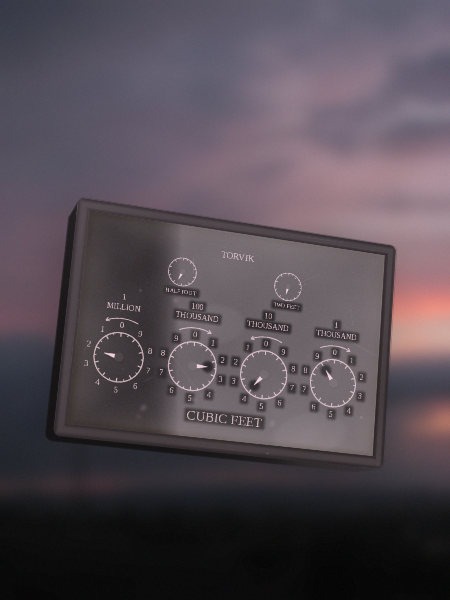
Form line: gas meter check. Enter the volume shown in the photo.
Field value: 223900 ft³
